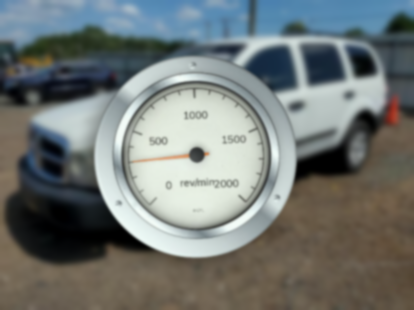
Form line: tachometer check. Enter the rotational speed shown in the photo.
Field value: 300 rpm
